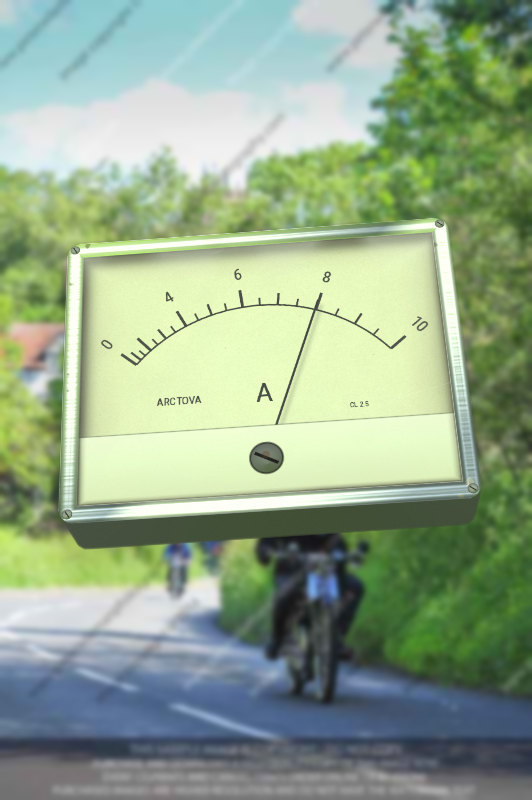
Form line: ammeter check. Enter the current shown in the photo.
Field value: 8 A
